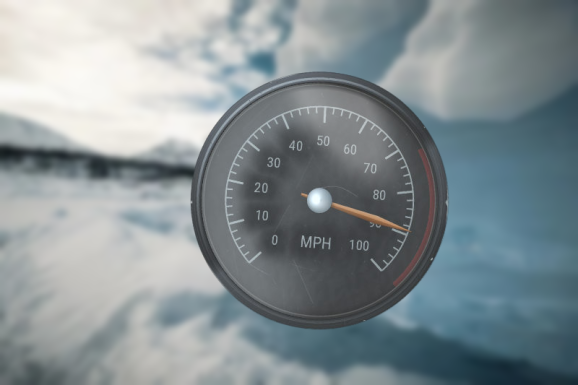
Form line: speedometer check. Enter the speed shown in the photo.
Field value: 89 mph
